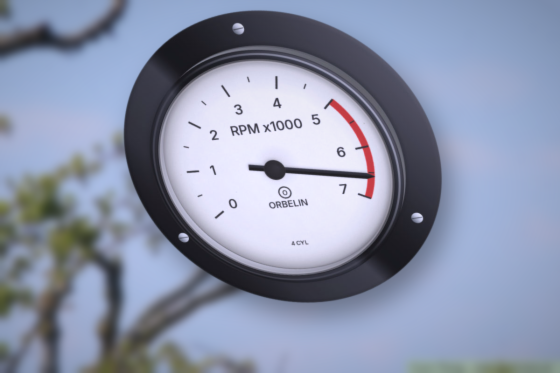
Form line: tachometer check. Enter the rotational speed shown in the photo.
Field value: 6500 rpm
